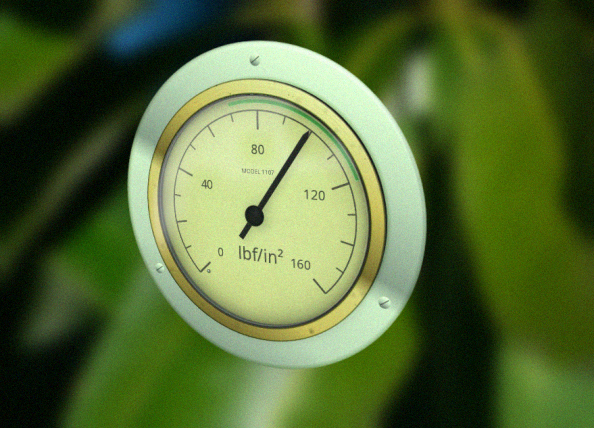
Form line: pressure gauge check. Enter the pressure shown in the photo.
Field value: 100 psi
